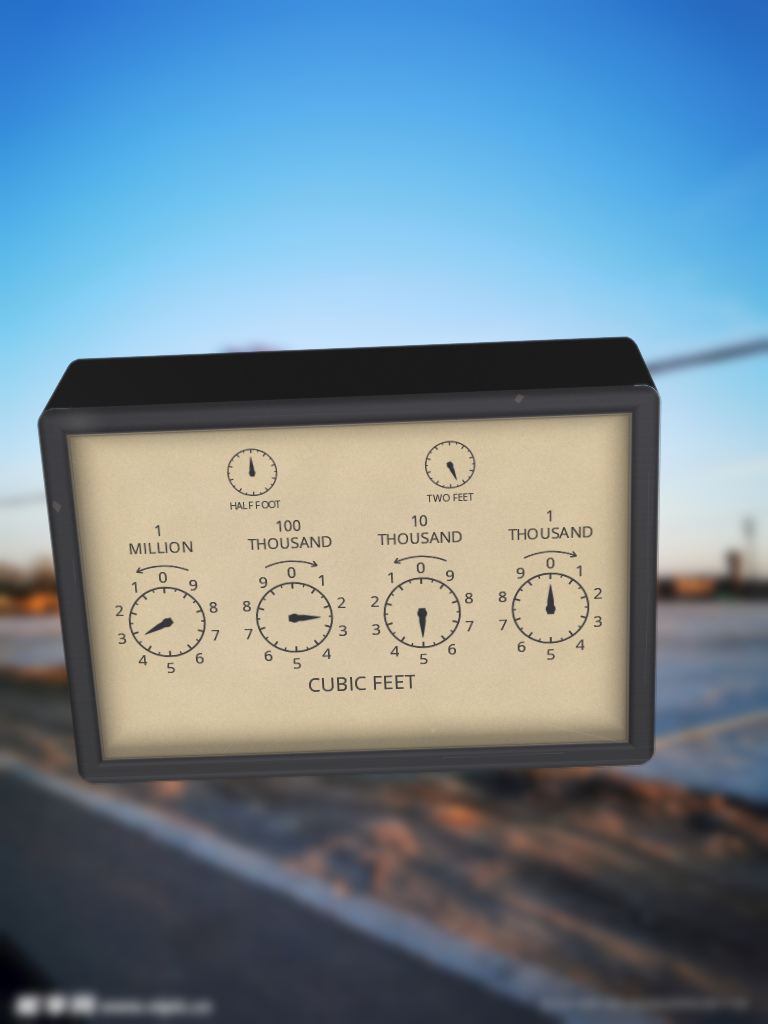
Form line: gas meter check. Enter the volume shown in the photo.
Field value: 325000 ft³
